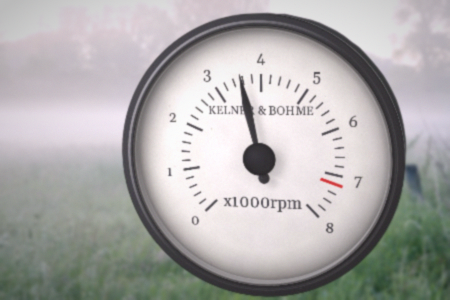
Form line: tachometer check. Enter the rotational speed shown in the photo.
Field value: 3600 rpm
